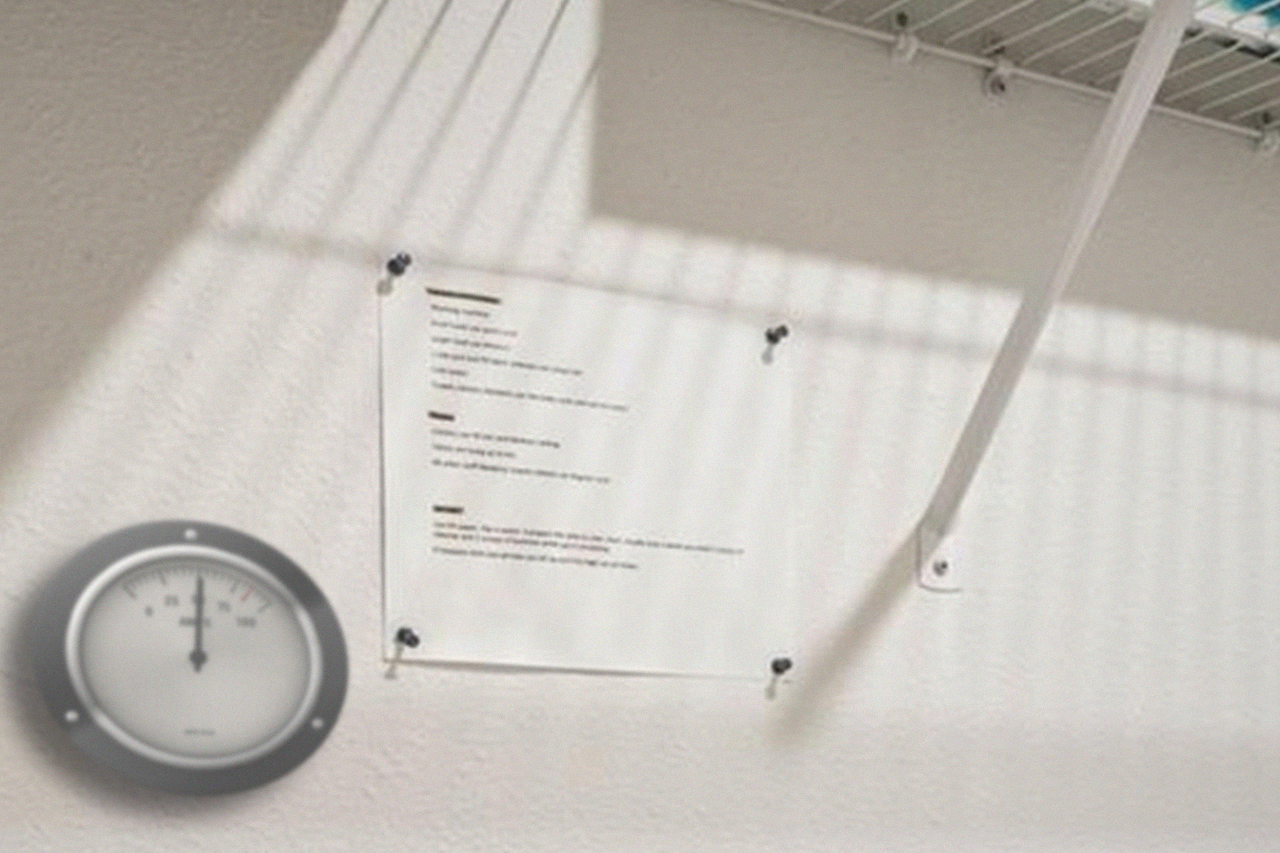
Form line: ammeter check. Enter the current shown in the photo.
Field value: 50 A
